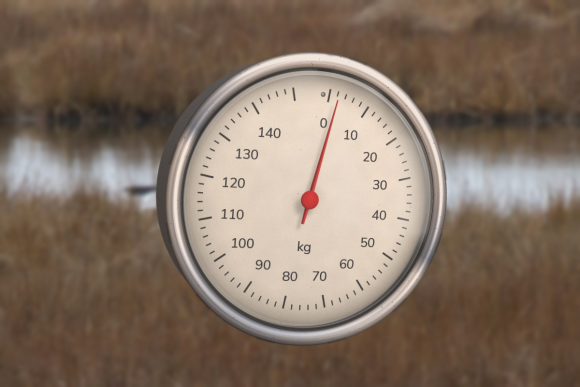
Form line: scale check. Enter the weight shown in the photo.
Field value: 2 kg
